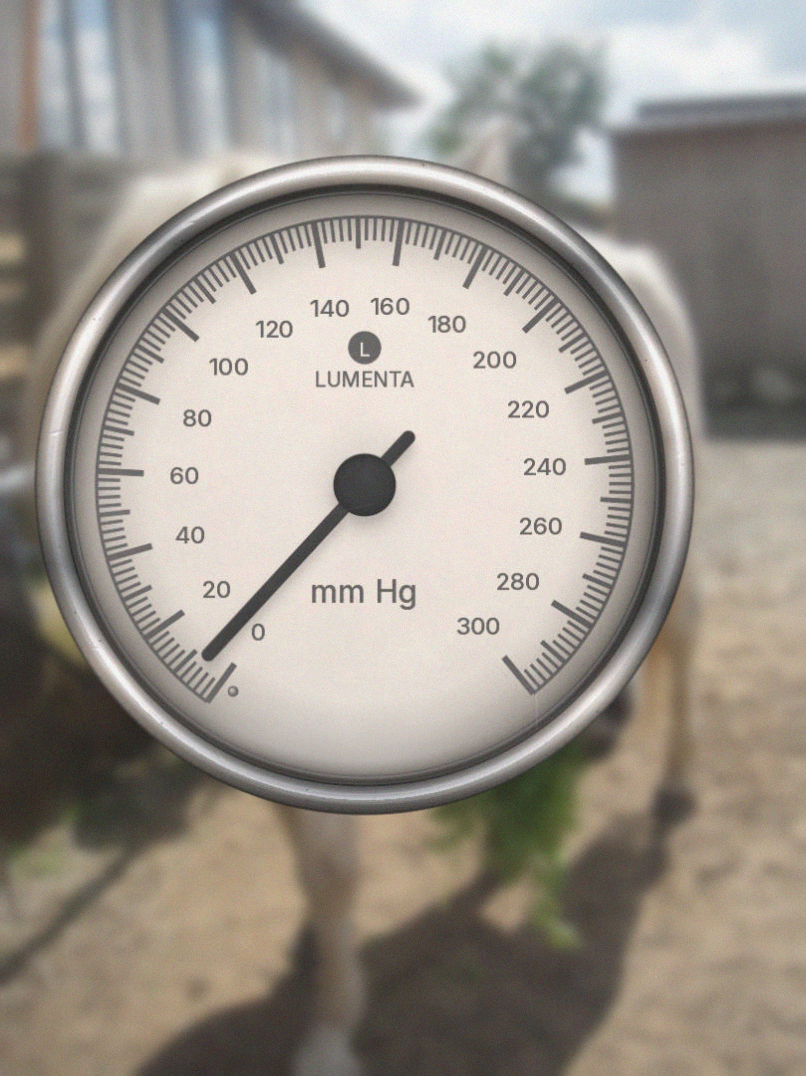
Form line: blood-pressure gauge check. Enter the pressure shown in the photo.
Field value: 7 mmHg
